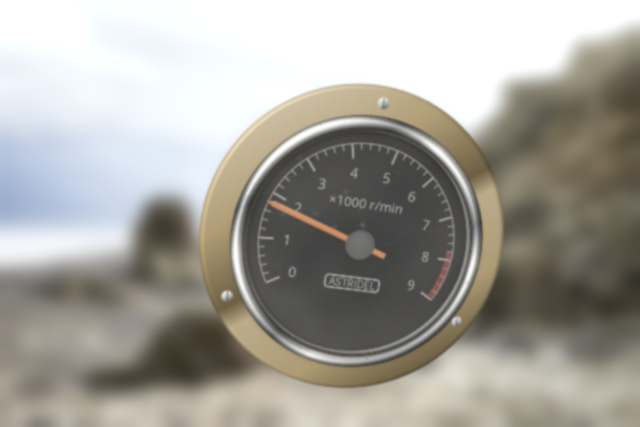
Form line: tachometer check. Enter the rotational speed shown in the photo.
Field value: 1800 rpm
